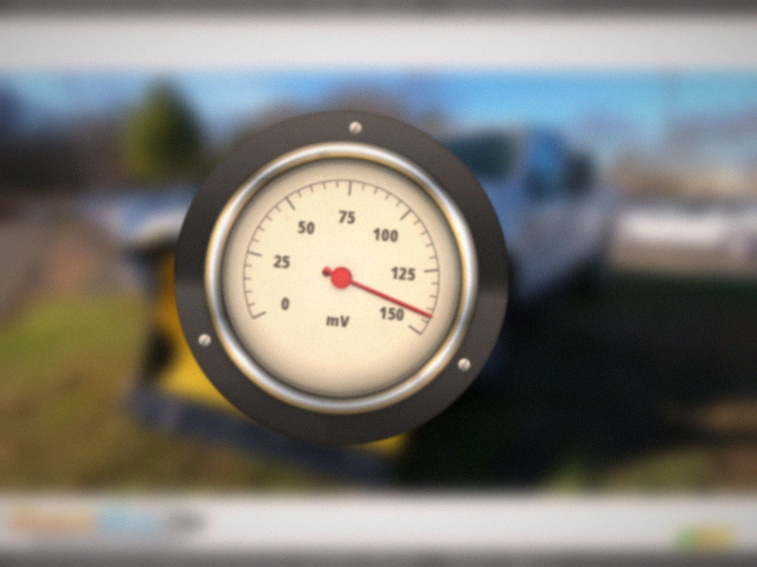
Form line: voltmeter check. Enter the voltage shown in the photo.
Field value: 142.5 mV
